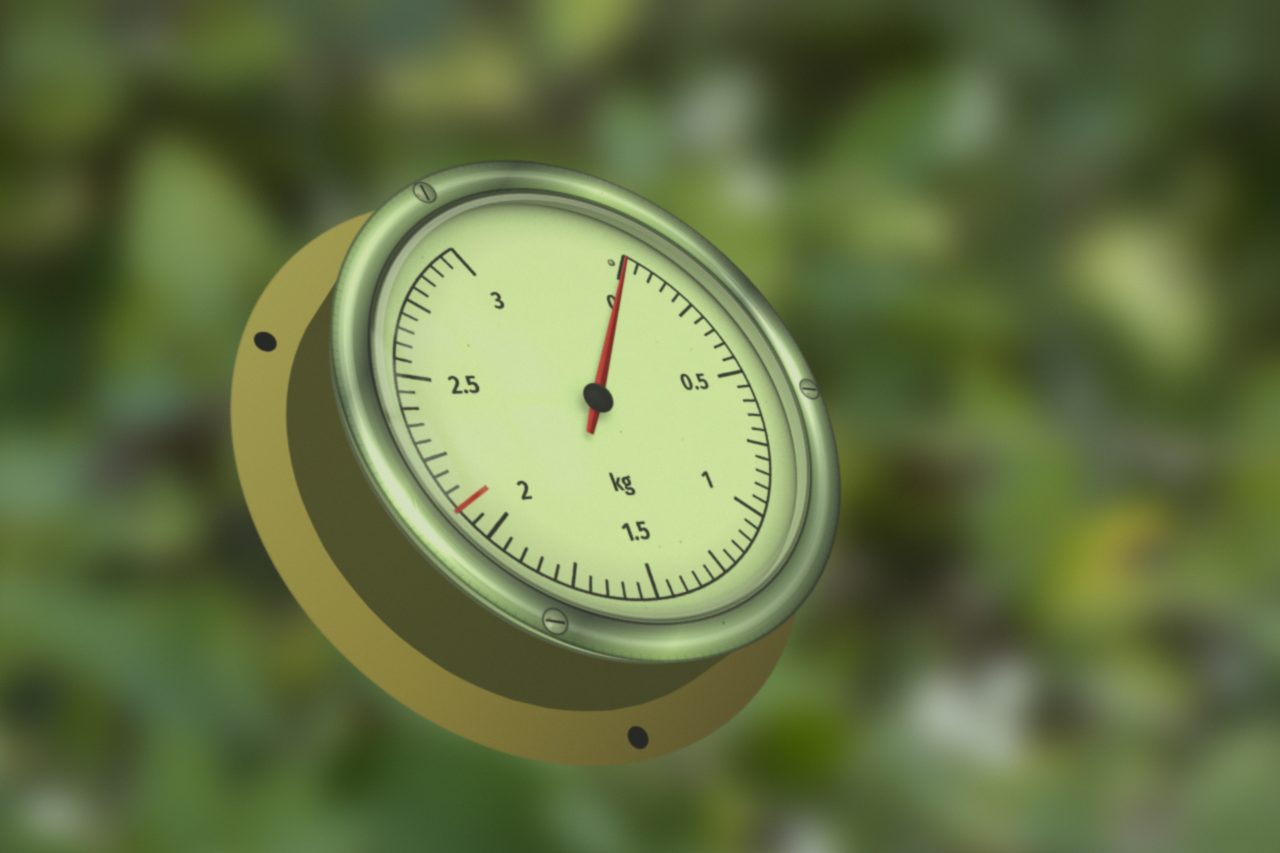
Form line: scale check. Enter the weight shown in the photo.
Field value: 0 kg
